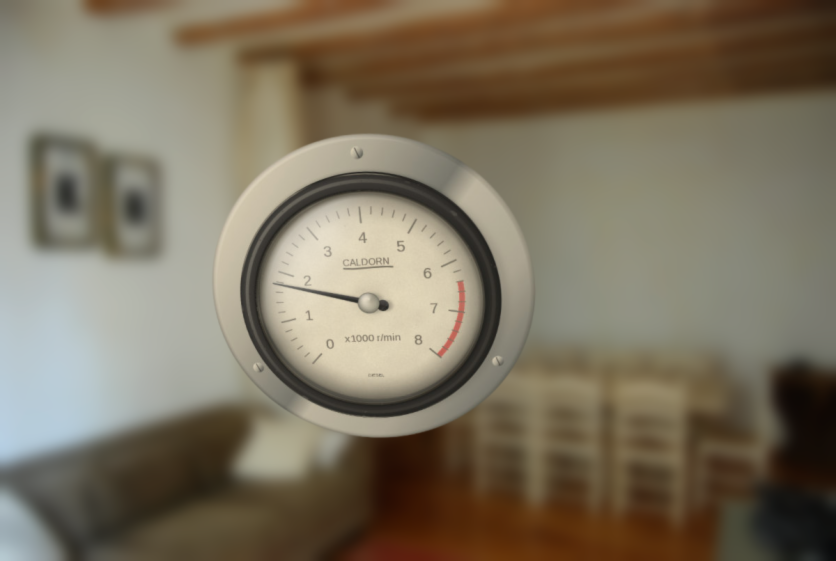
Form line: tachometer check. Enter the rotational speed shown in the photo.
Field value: 1800 rpm
